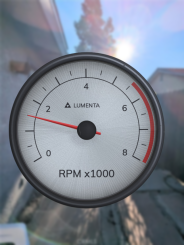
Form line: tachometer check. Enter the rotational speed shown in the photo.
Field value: 1500 rpm
